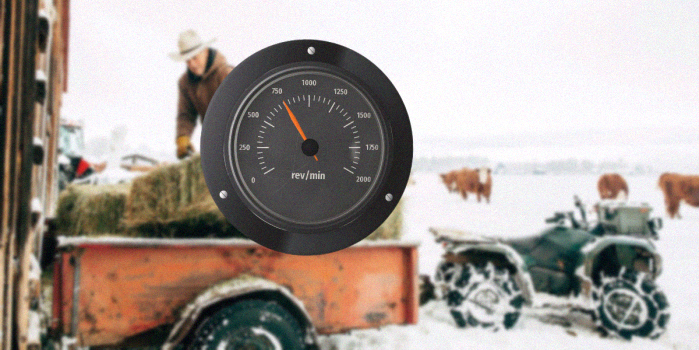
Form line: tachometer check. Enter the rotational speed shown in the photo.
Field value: 750 rpm
